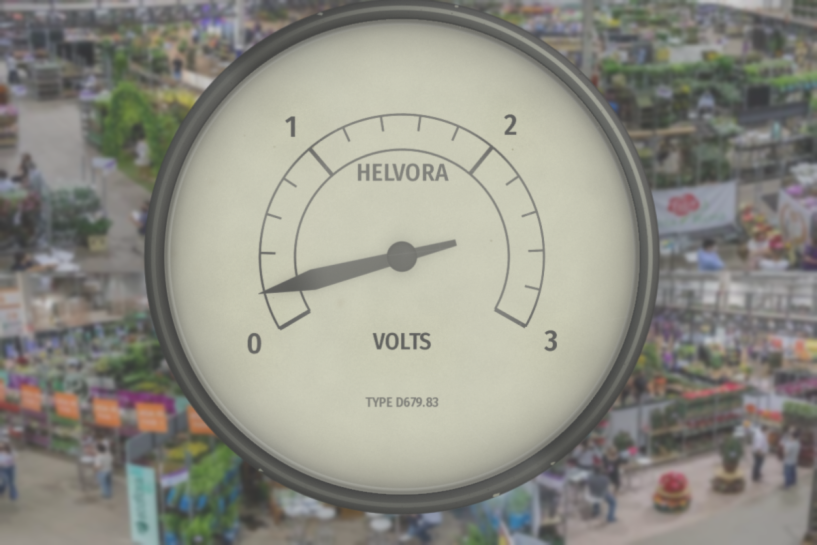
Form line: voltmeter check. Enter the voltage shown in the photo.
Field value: 0.2 V
